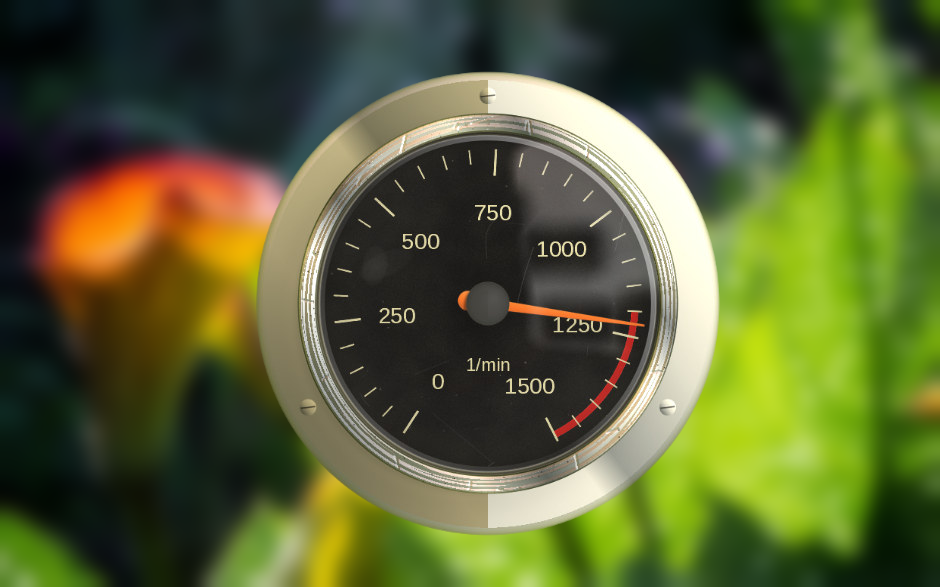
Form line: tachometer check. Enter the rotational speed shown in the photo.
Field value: 1225 rpm
